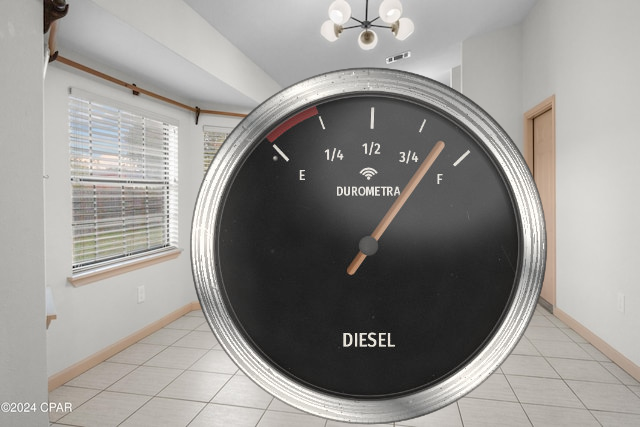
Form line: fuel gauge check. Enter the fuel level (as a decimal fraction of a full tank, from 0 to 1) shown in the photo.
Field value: 0.875
